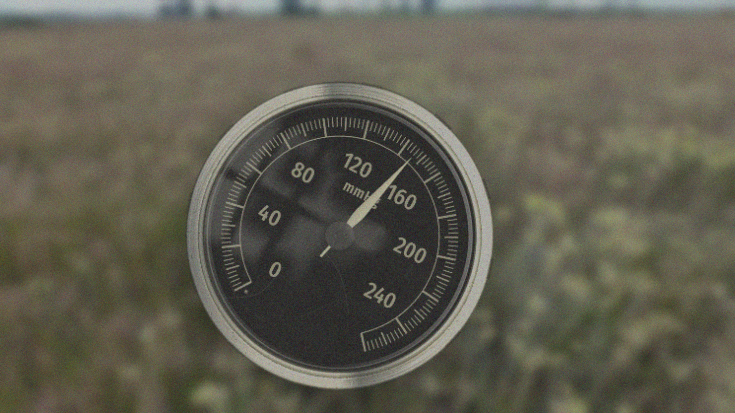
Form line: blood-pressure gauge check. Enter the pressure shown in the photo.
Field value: 146 mmHg
